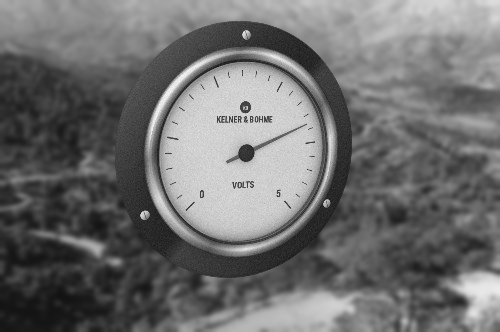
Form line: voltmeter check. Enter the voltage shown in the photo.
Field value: 3.7 V
